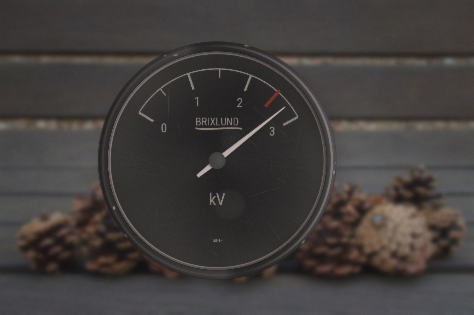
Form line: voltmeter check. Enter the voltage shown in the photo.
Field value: 2.75 kV
